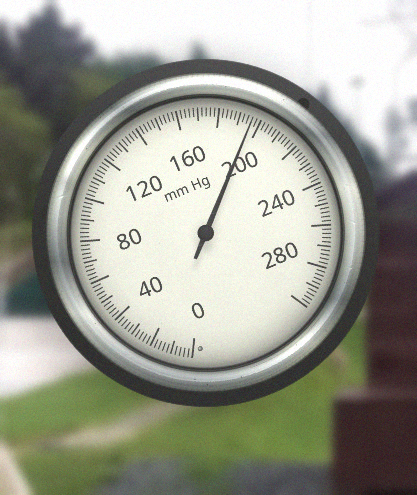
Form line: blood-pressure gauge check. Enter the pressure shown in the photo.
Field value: 196 mmHg
